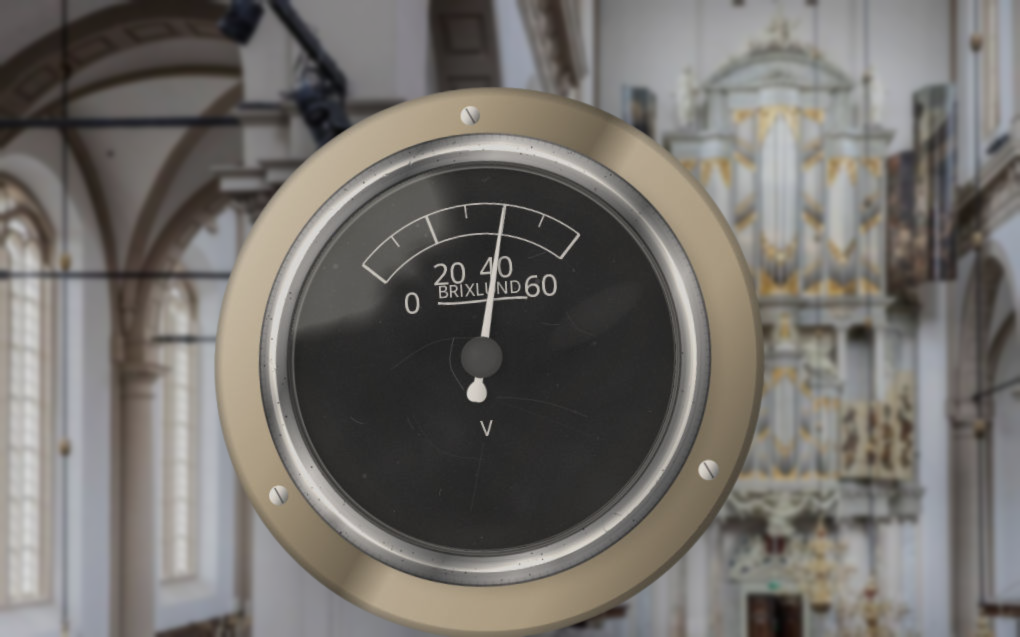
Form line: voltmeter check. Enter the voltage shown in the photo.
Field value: 40 V
